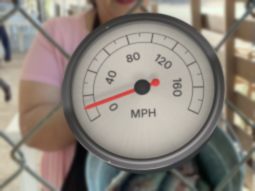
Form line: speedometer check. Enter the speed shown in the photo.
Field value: 10 mph
